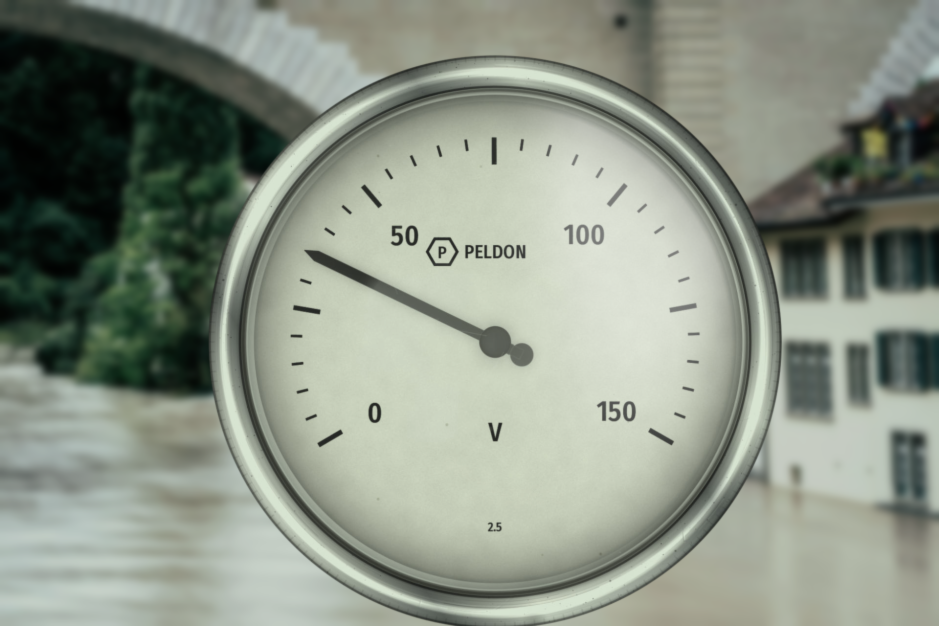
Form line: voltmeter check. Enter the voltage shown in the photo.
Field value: 35 V
